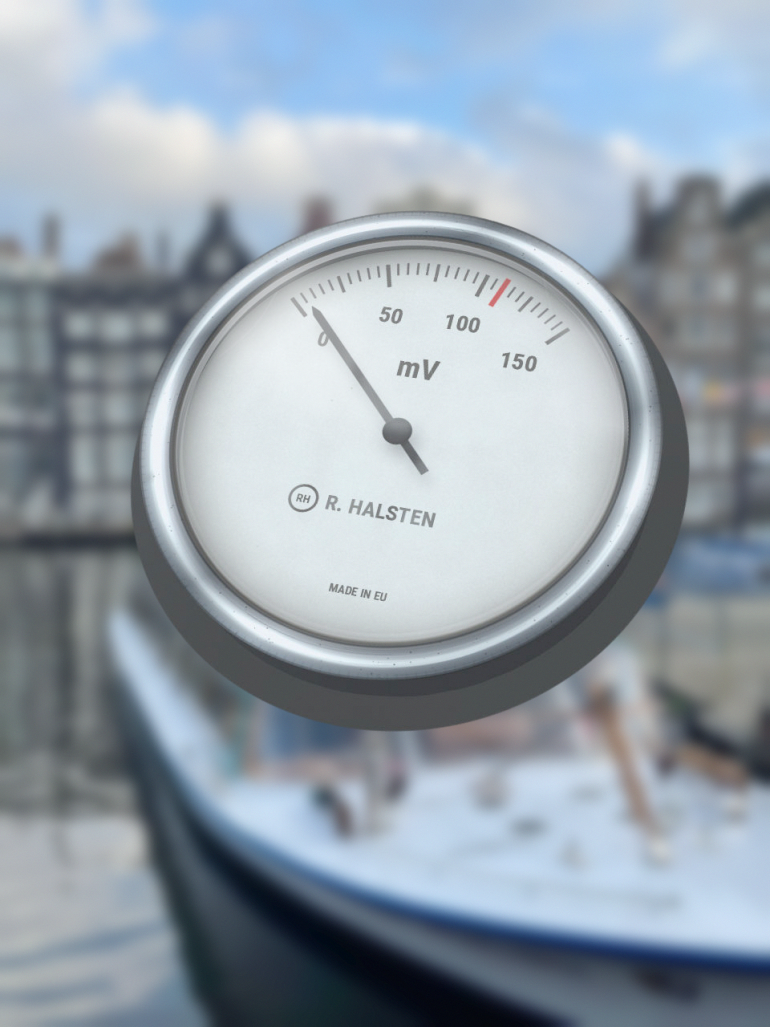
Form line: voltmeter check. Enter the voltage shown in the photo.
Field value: 5 mV
